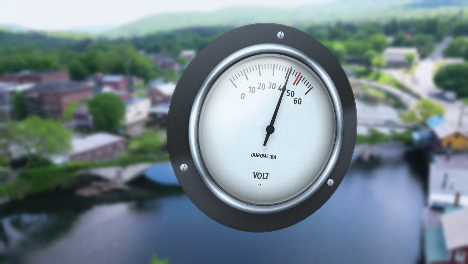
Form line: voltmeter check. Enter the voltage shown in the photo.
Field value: 40 V
